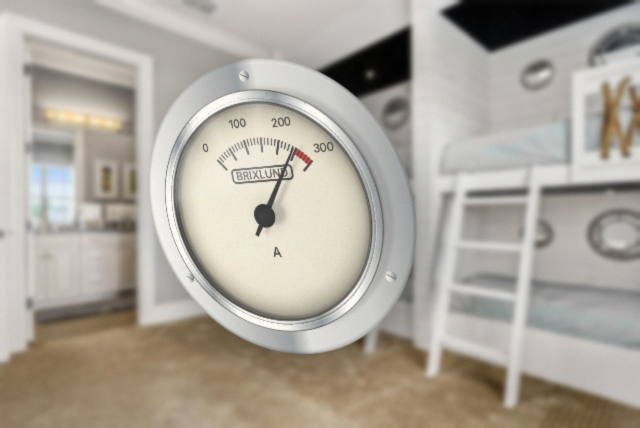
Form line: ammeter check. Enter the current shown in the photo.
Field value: 250 A
